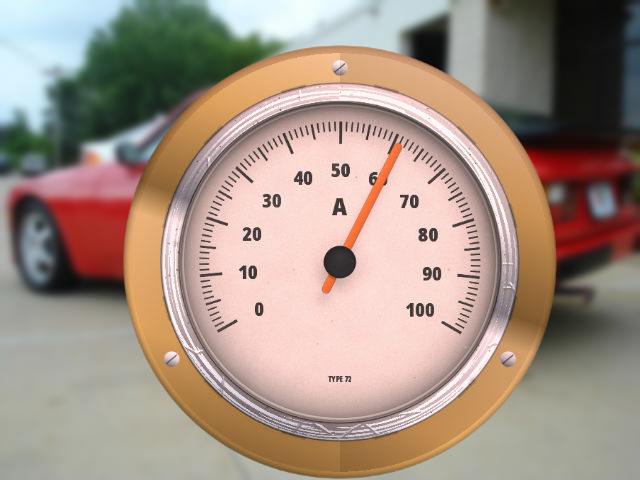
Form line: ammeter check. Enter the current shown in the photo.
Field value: 61 A
